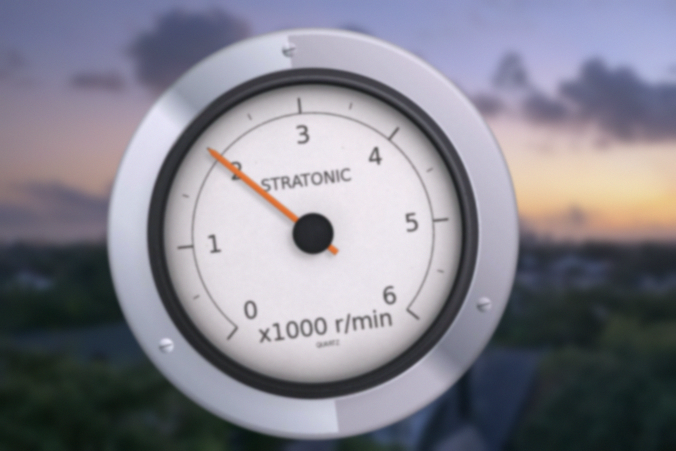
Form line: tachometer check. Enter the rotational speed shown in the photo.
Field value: 2000 rpm
